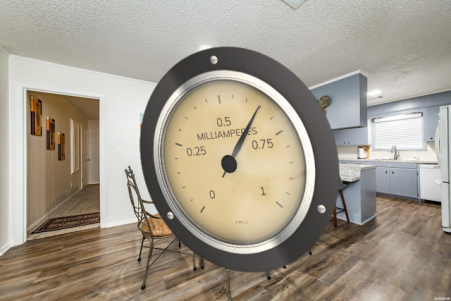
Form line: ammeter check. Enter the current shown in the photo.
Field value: 0.65 mA
